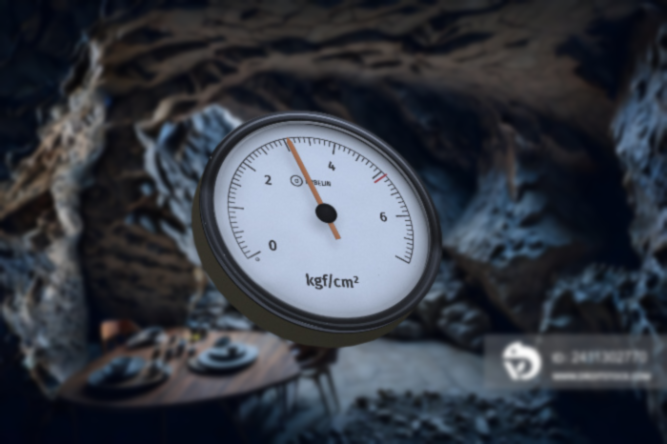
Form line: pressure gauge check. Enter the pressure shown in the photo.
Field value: 3 kg/cm²
